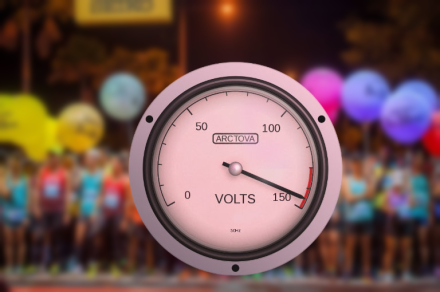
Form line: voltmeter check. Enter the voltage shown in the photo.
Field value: 145 V
